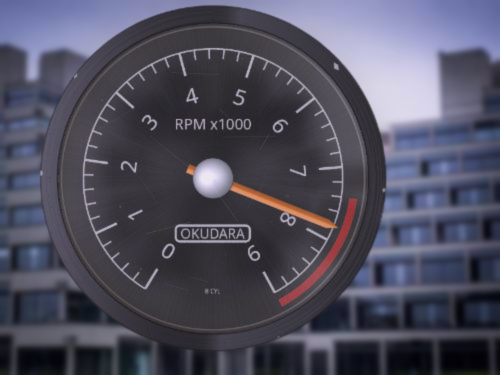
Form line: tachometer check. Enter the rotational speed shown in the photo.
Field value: 7800 rpm
